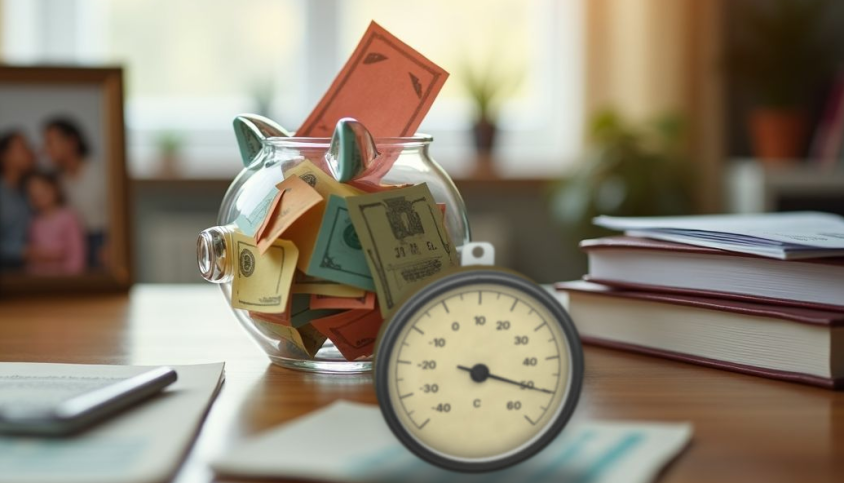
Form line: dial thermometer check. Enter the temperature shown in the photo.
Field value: 50 °C
